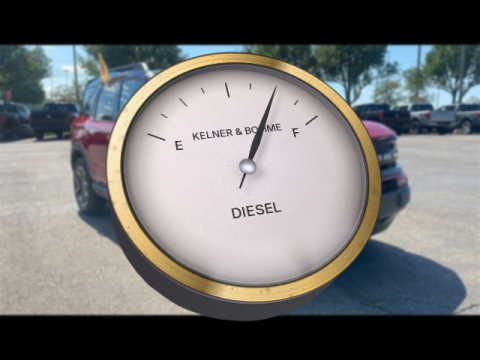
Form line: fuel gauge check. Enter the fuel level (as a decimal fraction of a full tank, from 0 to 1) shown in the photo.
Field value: 0.75
